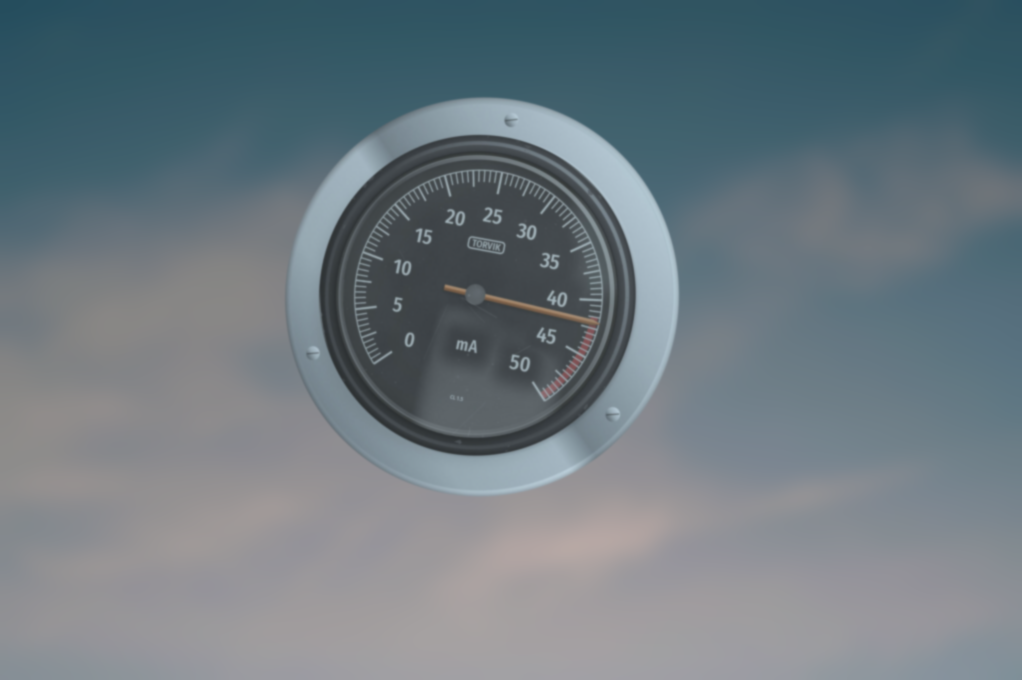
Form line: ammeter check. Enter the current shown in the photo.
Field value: 42 mA
